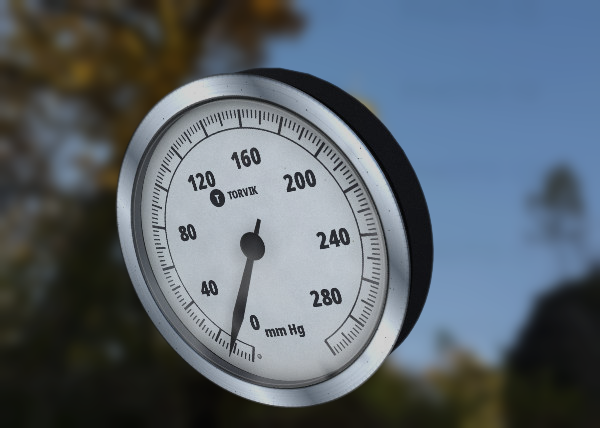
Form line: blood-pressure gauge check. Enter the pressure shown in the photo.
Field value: 10 mmHg
